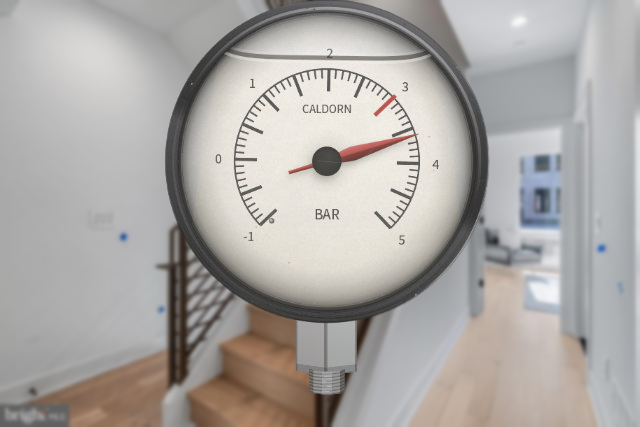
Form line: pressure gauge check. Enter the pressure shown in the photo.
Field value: 3.6 bar
